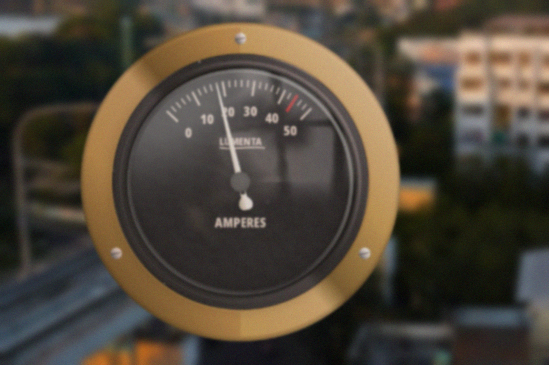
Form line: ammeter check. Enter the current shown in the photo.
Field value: 18 A
